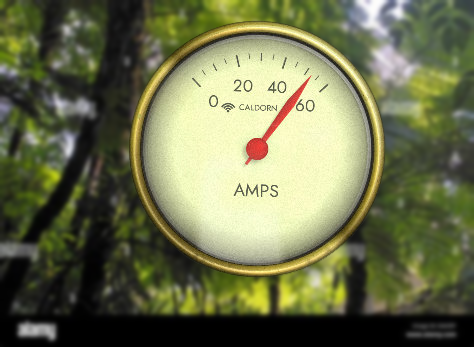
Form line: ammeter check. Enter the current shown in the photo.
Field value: 52.5 A
